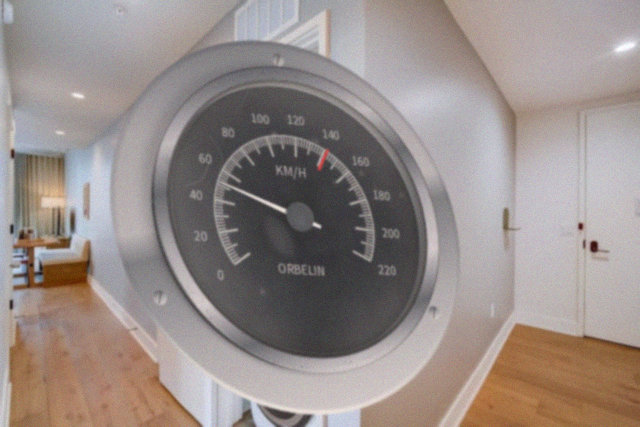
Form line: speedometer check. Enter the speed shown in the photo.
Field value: 50 km/h
